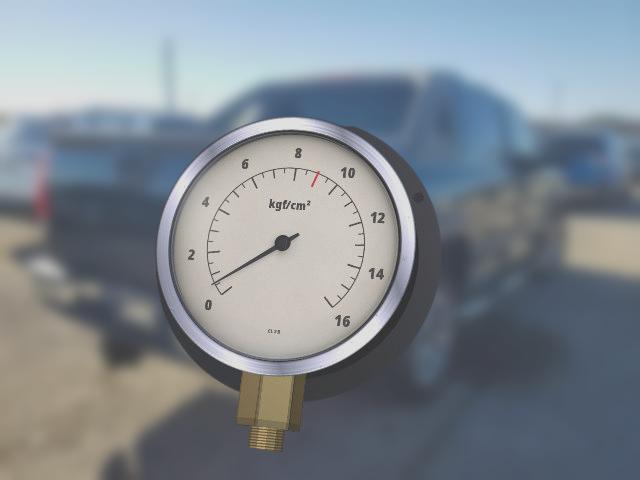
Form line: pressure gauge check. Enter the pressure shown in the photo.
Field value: 0.5 kg/cm²
